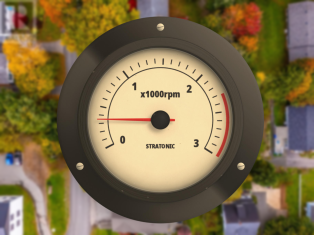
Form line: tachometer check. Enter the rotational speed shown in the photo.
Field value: 350 rpm
